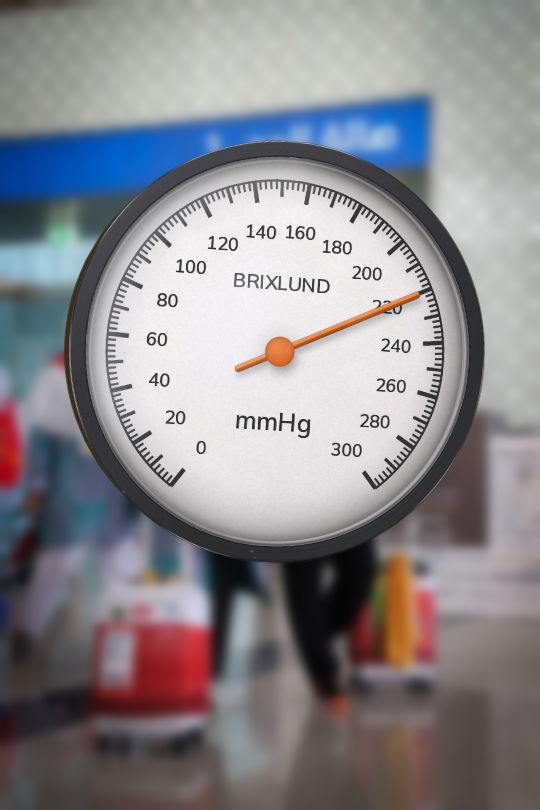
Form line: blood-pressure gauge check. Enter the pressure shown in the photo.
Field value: 220 mmHg
